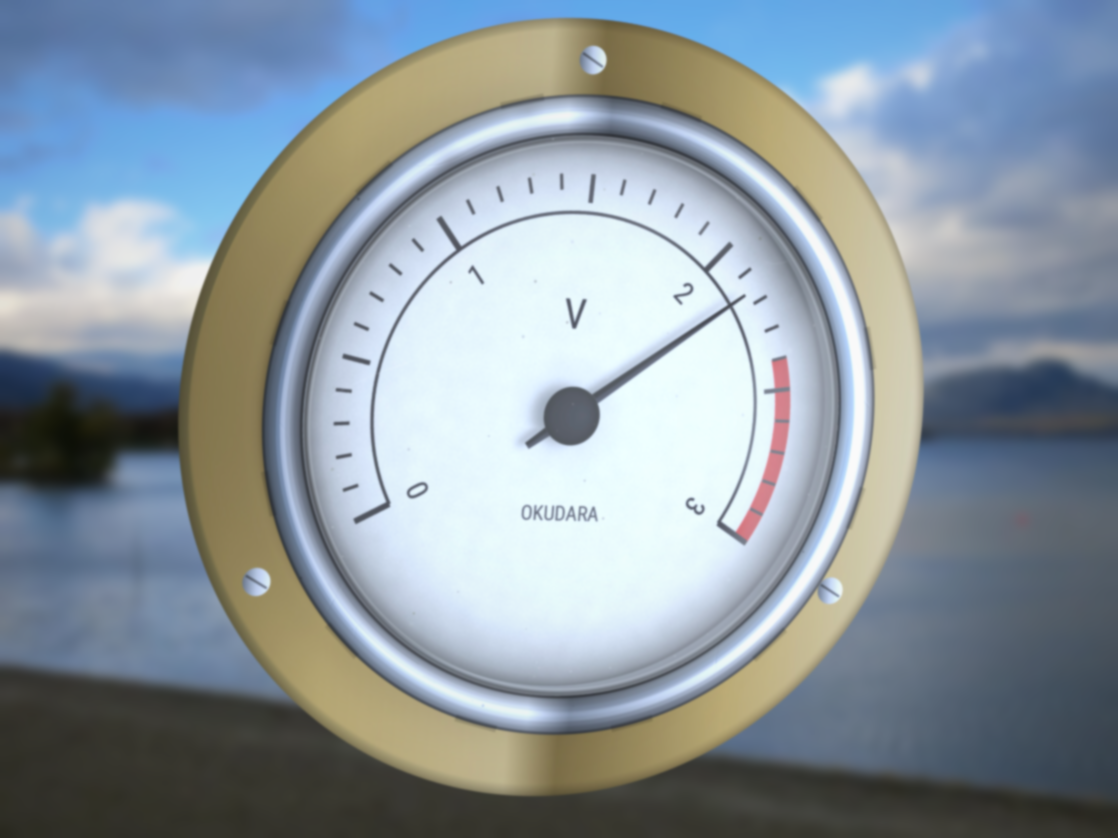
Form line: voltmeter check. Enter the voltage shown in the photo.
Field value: 2.15 V
